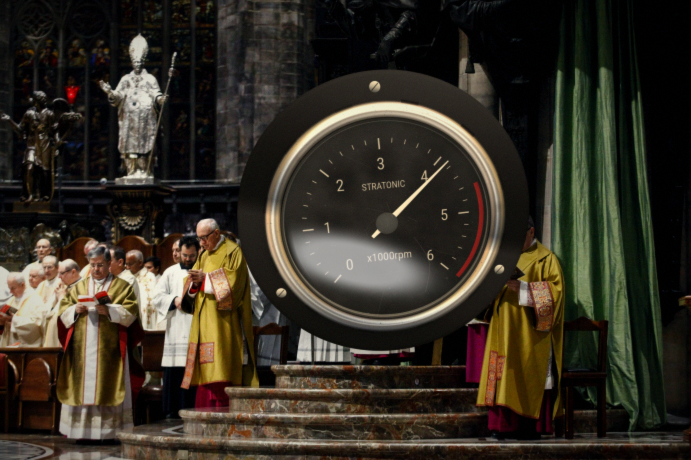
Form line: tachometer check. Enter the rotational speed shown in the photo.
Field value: 4100 rpm
